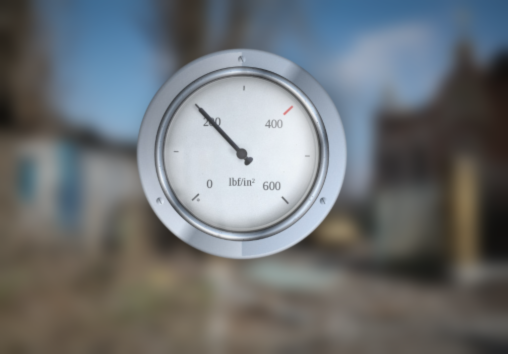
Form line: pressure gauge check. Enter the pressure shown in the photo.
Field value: 200 psi
